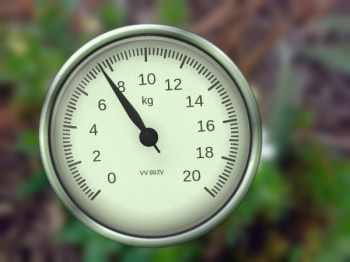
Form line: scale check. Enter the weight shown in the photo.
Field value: 7.6 kg
